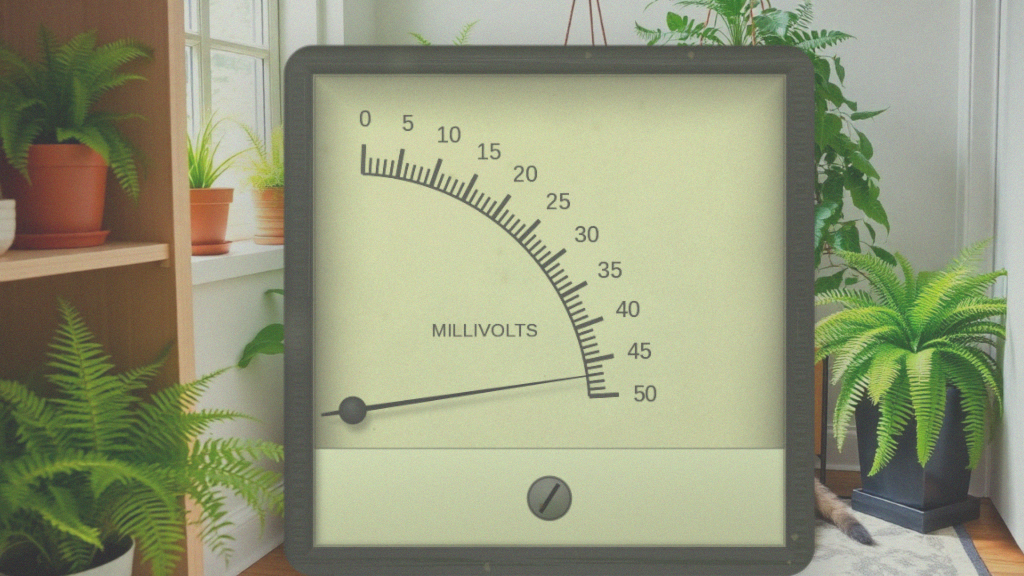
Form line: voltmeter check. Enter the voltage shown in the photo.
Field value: 47 mV
